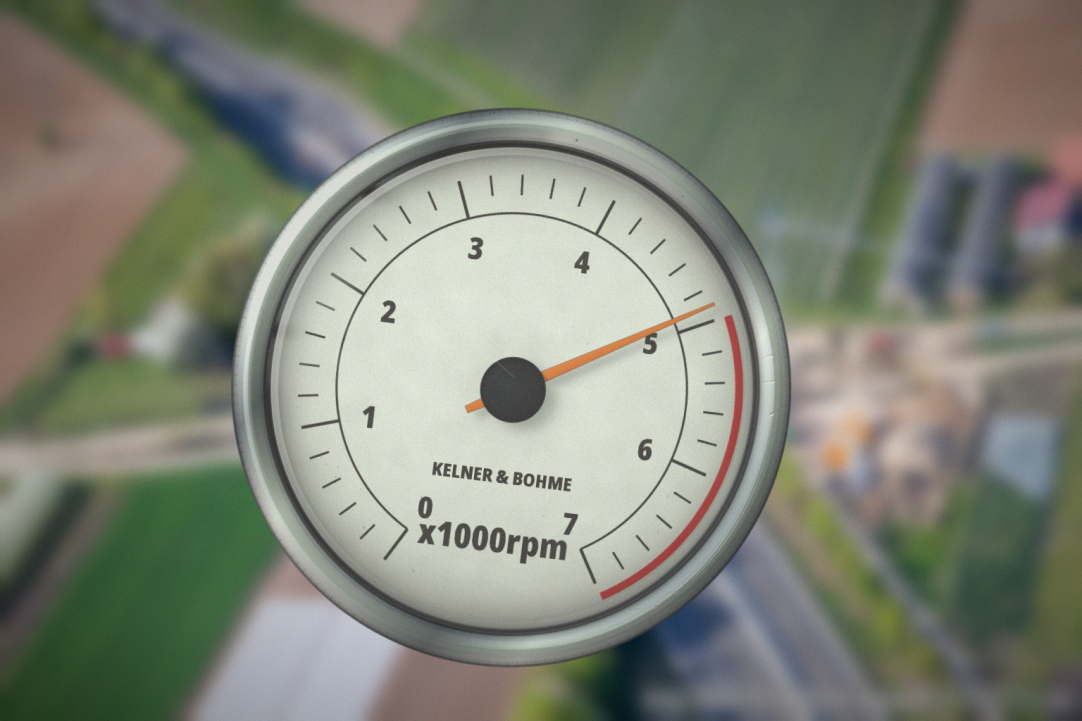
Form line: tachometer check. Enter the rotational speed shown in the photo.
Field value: 4900 rpm
